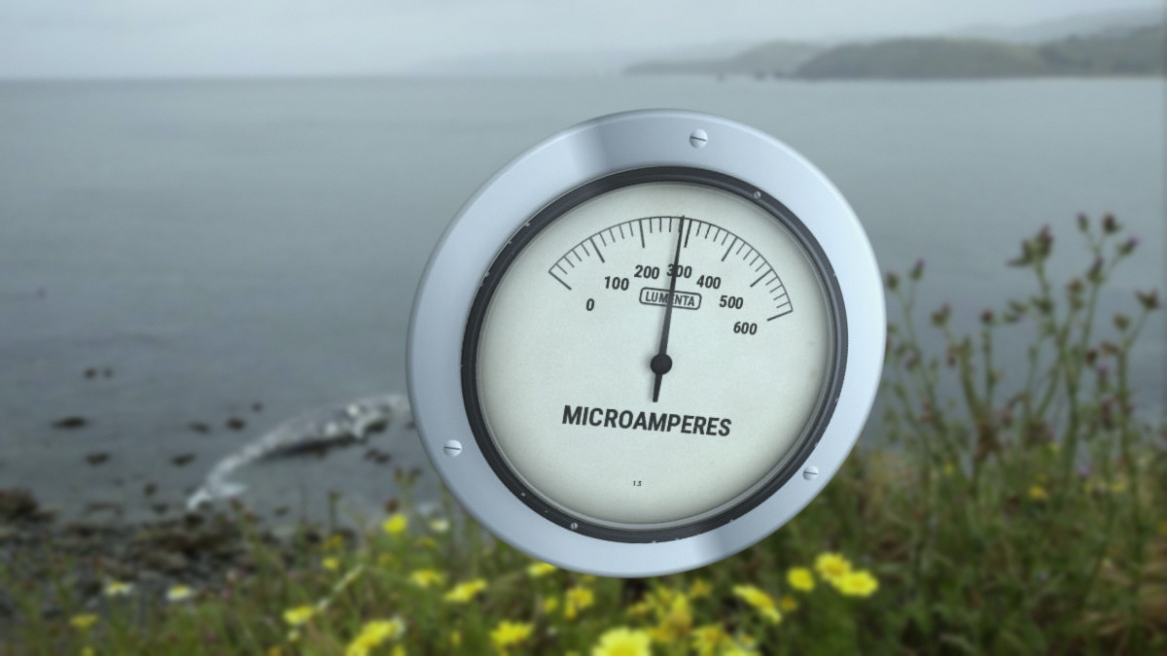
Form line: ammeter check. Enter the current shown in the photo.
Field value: 280 µA
